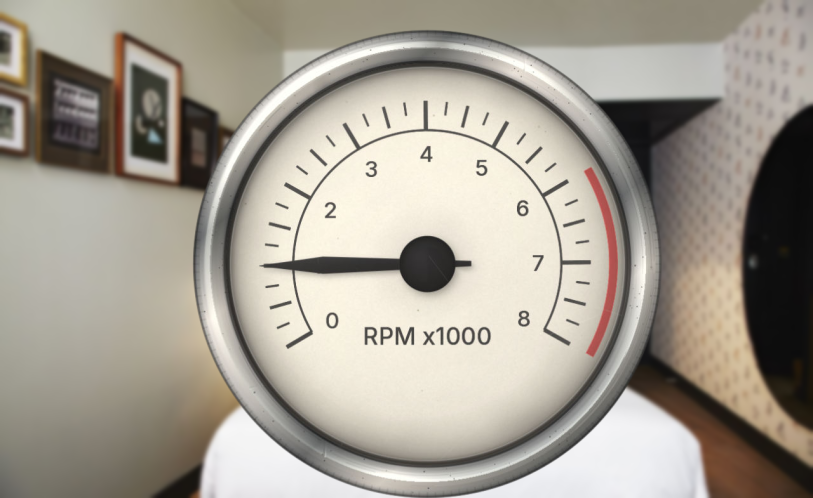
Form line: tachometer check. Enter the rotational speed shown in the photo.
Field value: 1000 rpm
